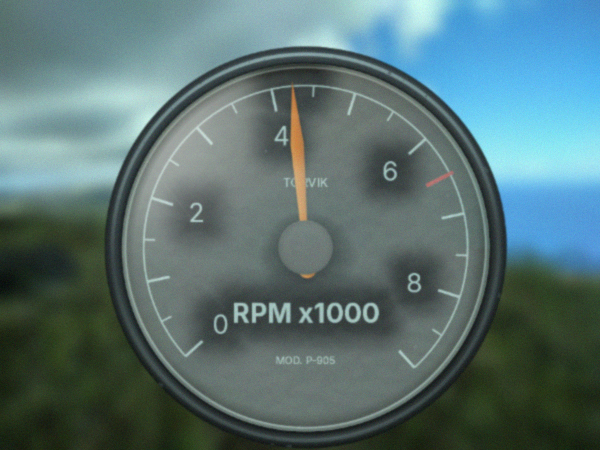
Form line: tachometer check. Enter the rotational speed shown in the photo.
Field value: 4250 rpm
